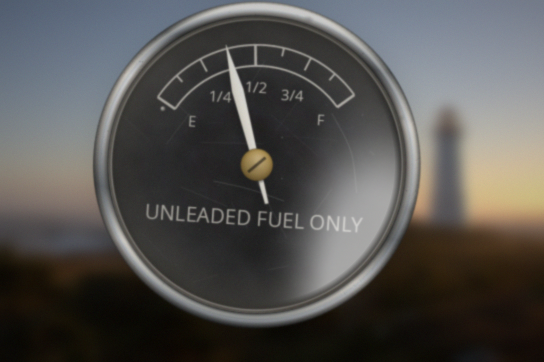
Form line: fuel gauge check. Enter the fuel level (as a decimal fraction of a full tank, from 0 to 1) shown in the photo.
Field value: 0.375
